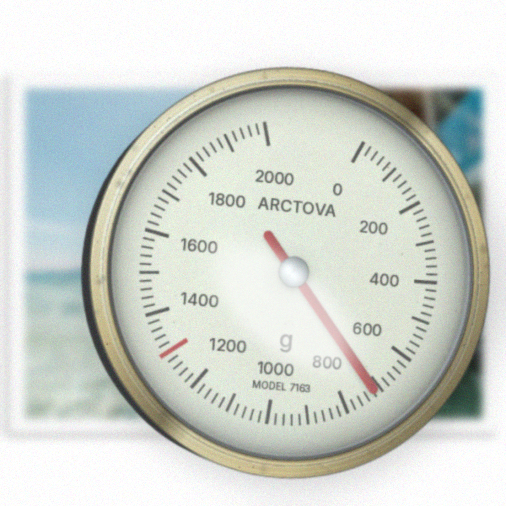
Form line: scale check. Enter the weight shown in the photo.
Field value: 720 g
